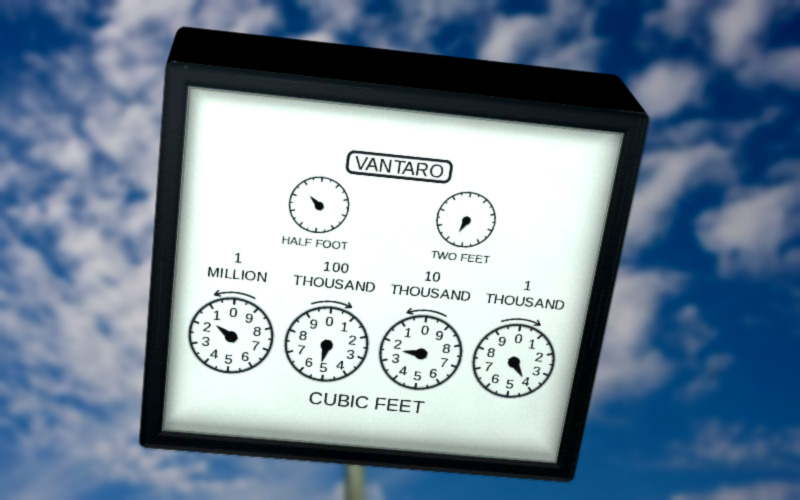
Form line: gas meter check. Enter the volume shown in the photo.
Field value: 152400 ft³
